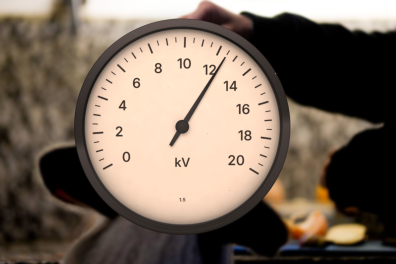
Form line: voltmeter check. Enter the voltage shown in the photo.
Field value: 12.5 kV
